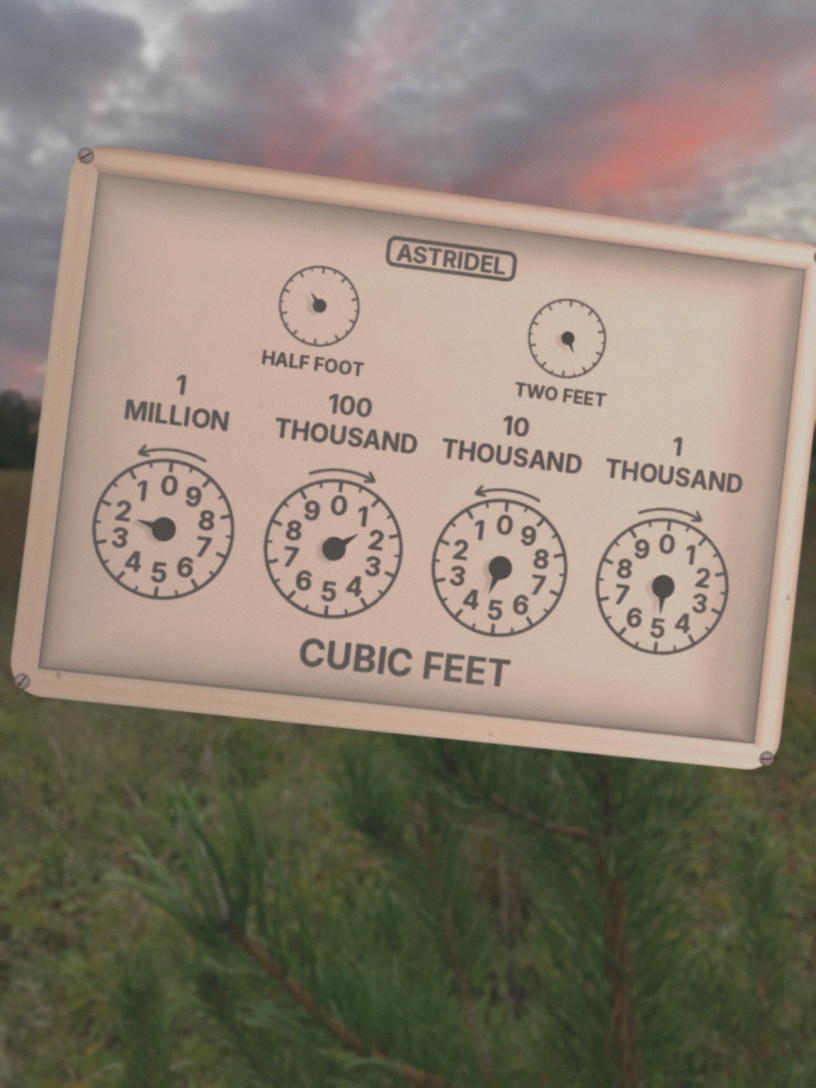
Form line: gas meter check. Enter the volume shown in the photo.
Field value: 214500 ft³
